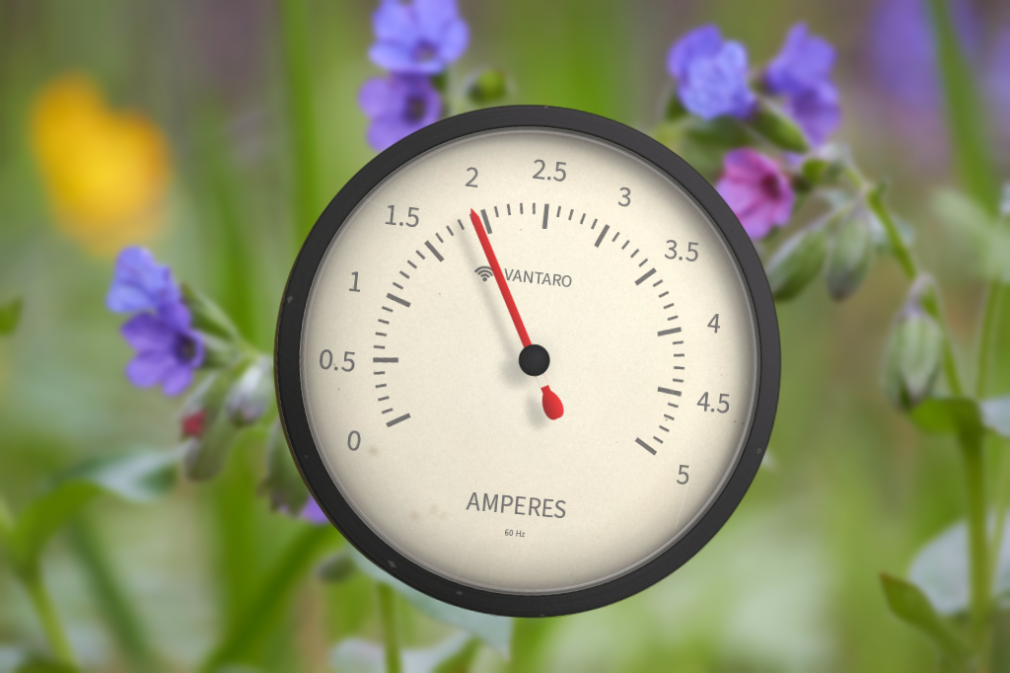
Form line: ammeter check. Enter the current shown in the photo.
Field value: 1.9 A
